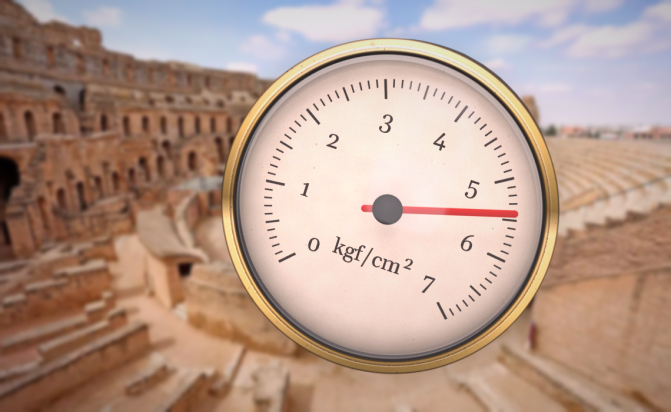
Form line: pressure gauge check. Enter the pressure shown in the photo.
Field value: 5.4 kg/cm²
